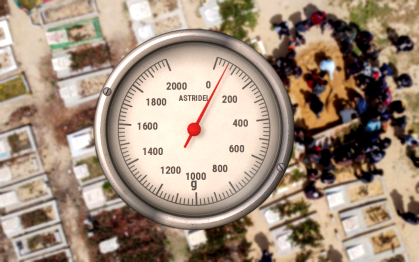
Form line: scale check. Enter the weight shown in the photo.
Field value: 60 g
